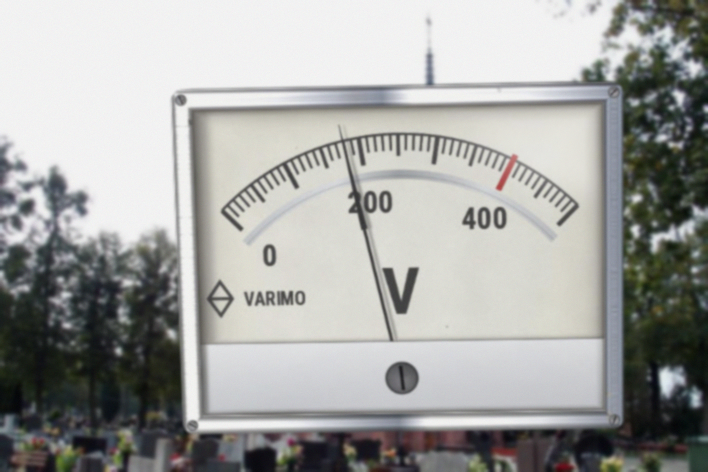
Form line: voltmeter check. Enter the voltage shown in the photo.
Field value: 180 V
